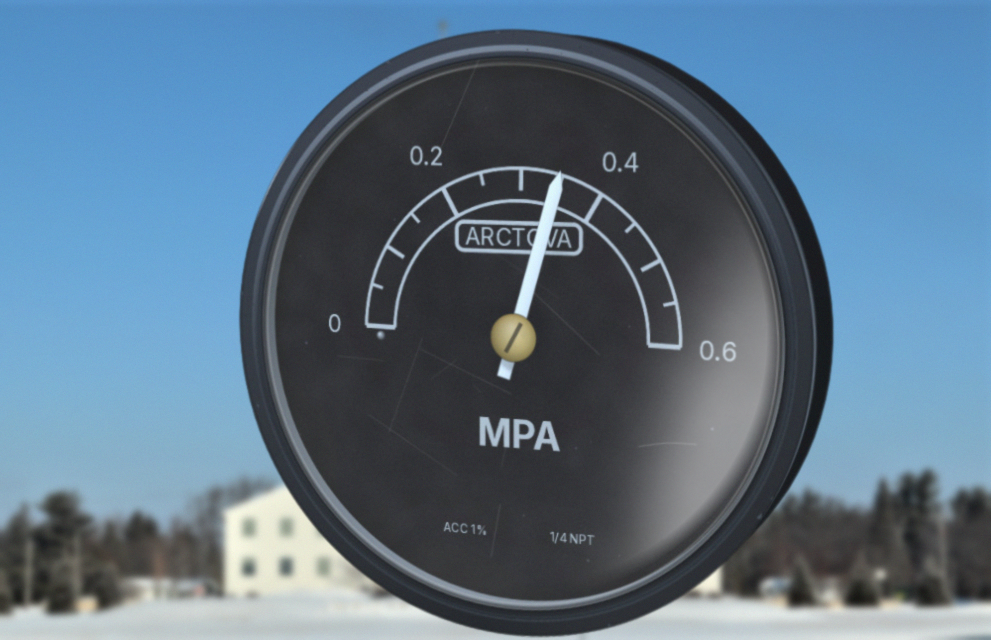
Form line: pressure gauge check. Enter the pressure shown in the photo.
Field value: 0.35 MPa
